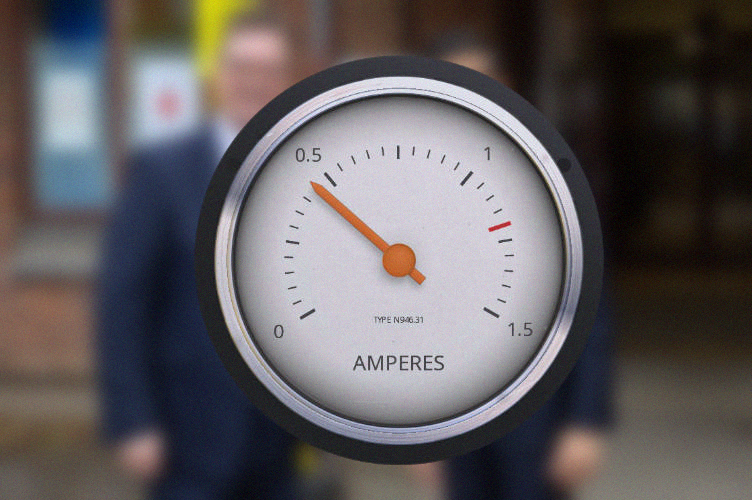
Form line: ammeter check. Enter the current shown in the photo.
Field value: 0.45 A
